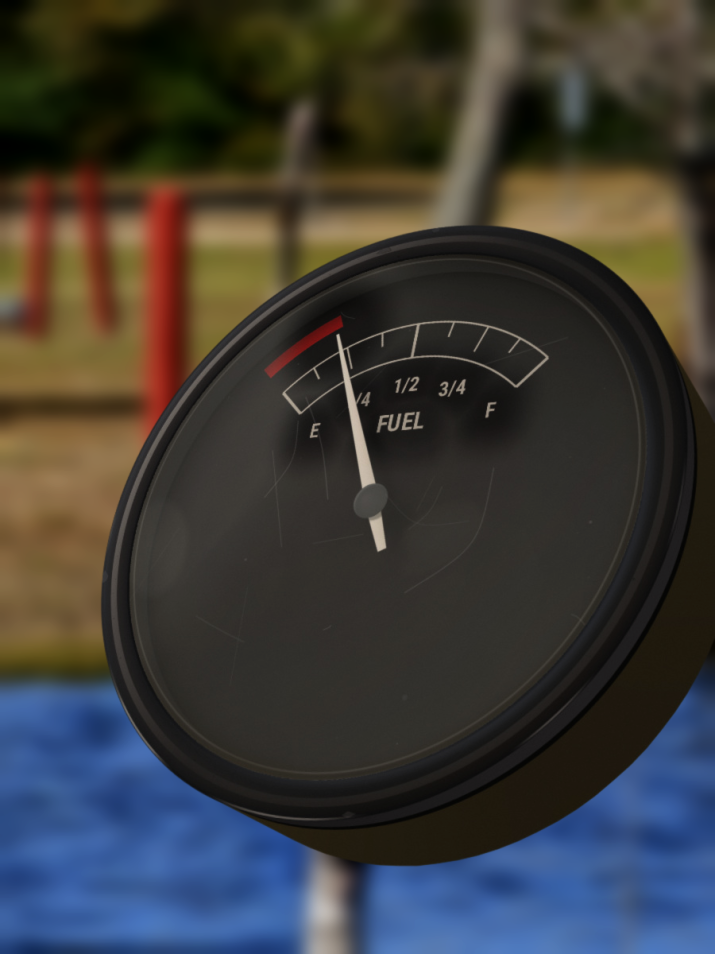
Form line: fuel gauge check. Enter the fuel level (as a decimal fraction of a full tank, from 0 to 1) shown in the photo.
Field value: 0.25
